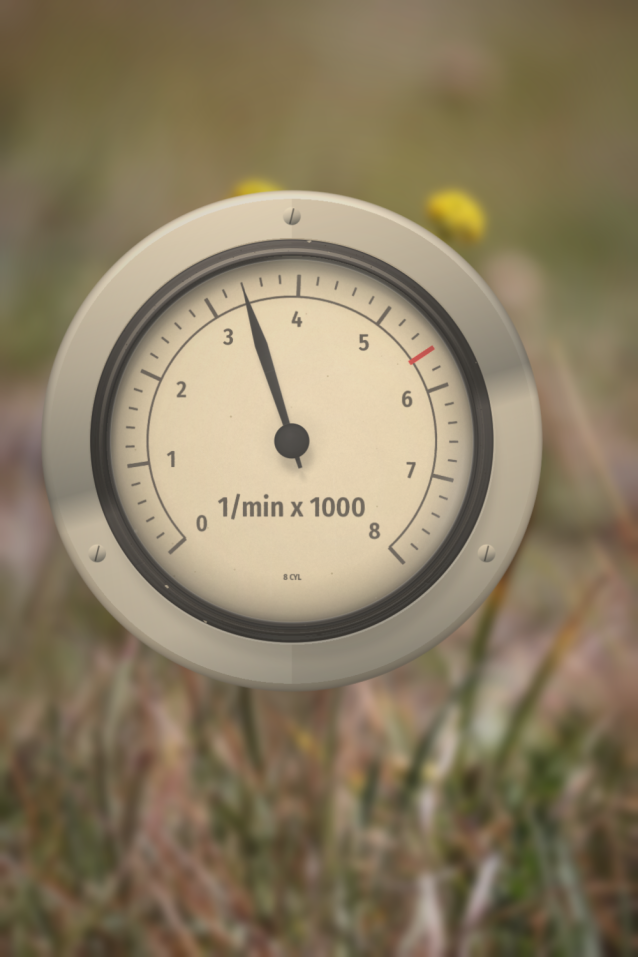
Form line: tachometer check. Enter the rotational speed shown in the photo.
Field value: 3400 rpm
